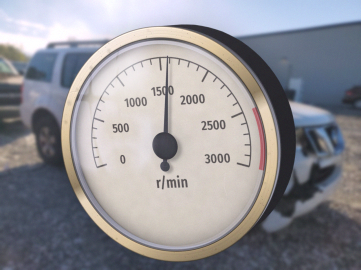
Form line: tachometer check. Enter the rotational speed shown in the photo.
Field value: 1600 rpm
